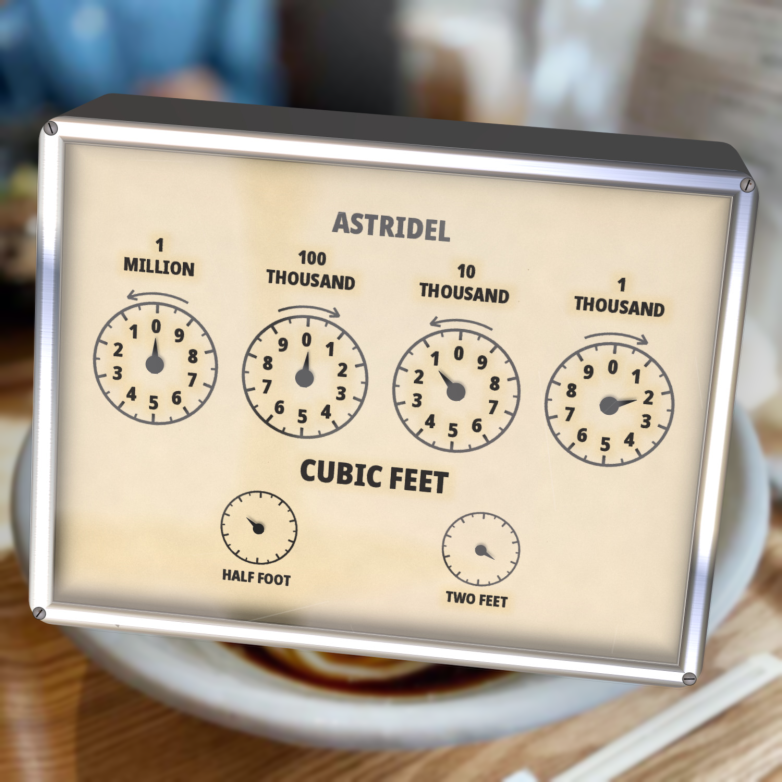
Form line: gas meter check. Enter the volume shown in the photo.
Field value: 1200 ft³
